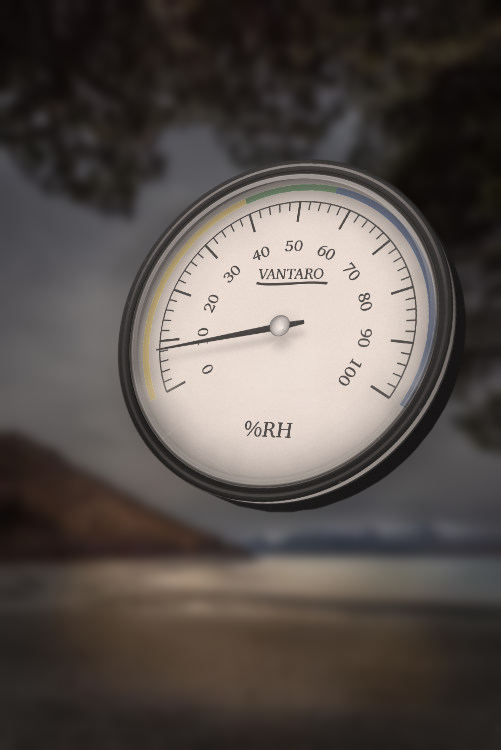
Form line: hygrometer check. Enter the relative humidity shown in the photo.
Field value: 8 %
